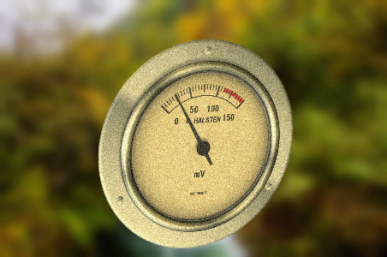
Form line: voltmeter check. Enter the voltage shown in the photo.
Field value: 25 mV
